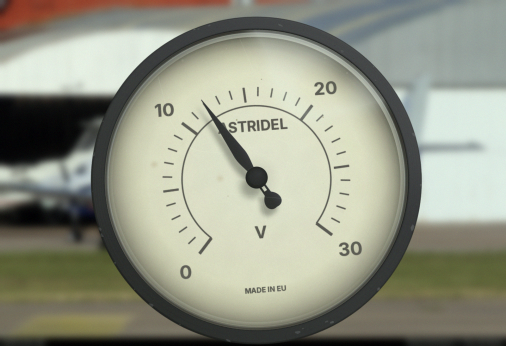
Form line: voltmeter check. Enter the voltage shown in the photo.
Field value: 12 V
